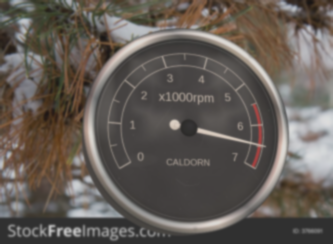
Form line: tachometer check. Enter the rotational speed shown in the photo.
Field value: 6500 rpm
